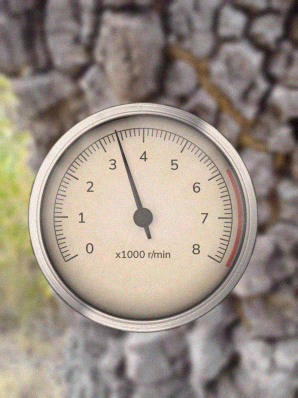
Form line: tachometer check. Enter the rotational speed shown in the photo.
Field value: 3400 rpm
